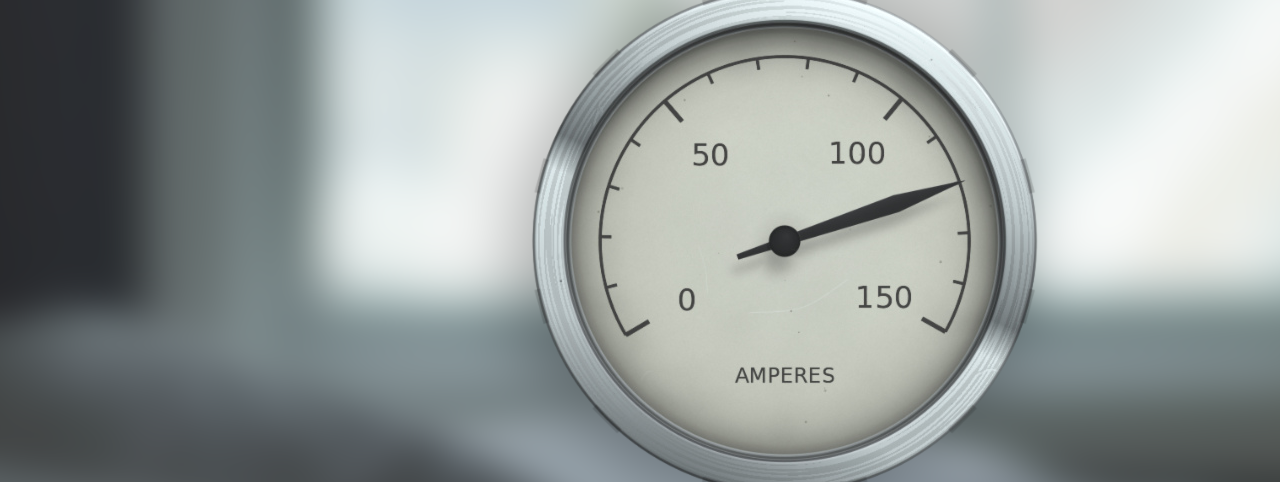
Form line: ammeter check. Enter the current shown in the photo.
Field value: 120 A
